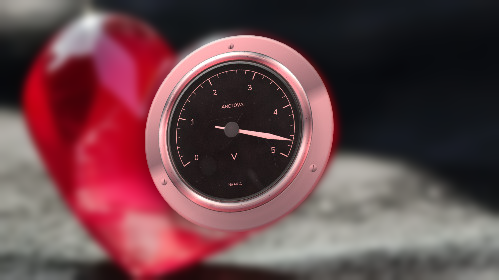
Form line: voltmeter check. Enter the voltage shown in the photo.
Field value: 4.7 V
